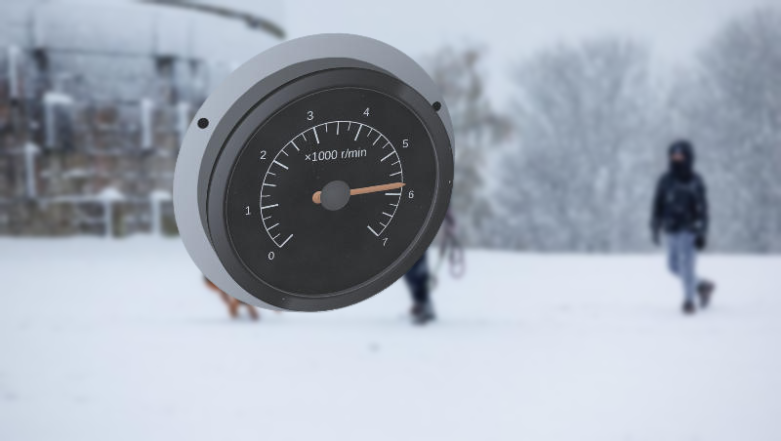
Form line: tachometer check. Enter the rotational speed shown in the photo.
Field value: 5750 rpm
